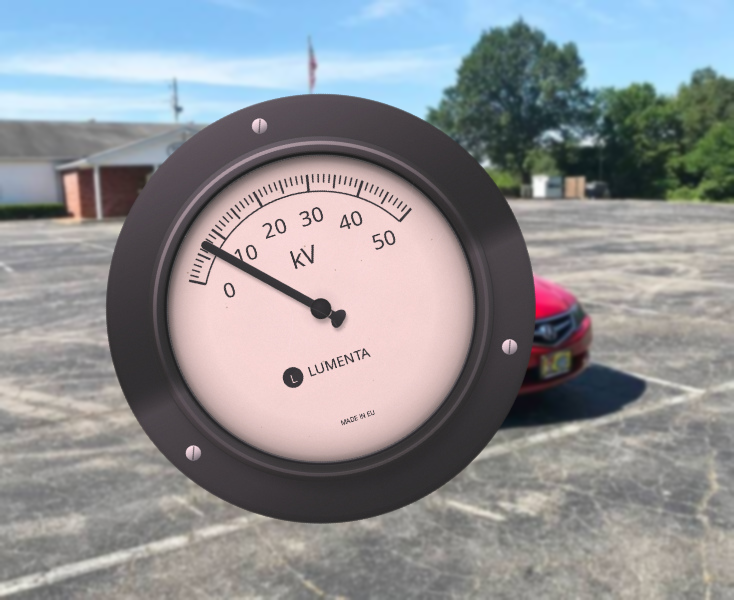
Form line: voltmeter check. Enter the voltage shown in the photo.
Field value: 7 kV
